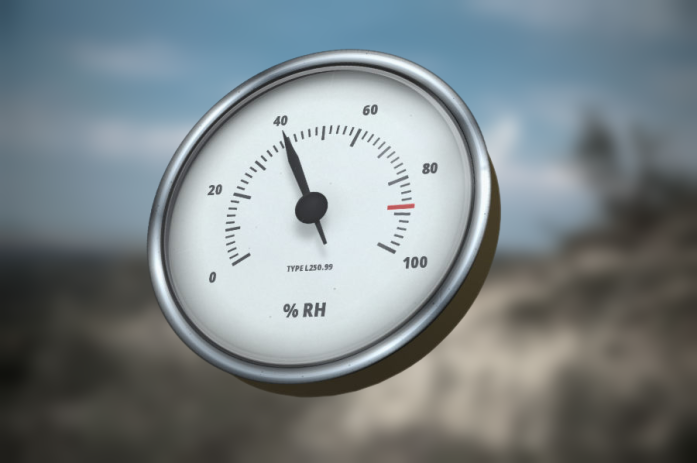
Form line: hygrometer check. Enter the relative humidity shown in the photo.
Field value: 40 %
